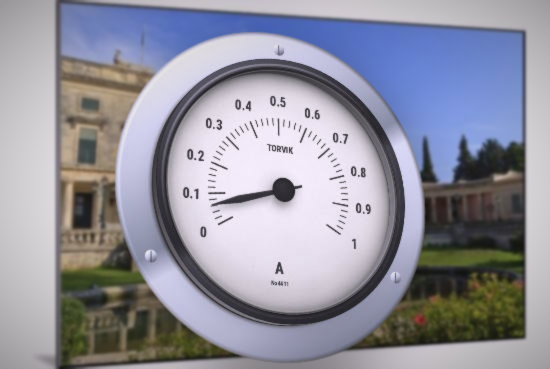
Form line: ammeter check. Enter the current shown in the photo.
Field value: 0.06 A
